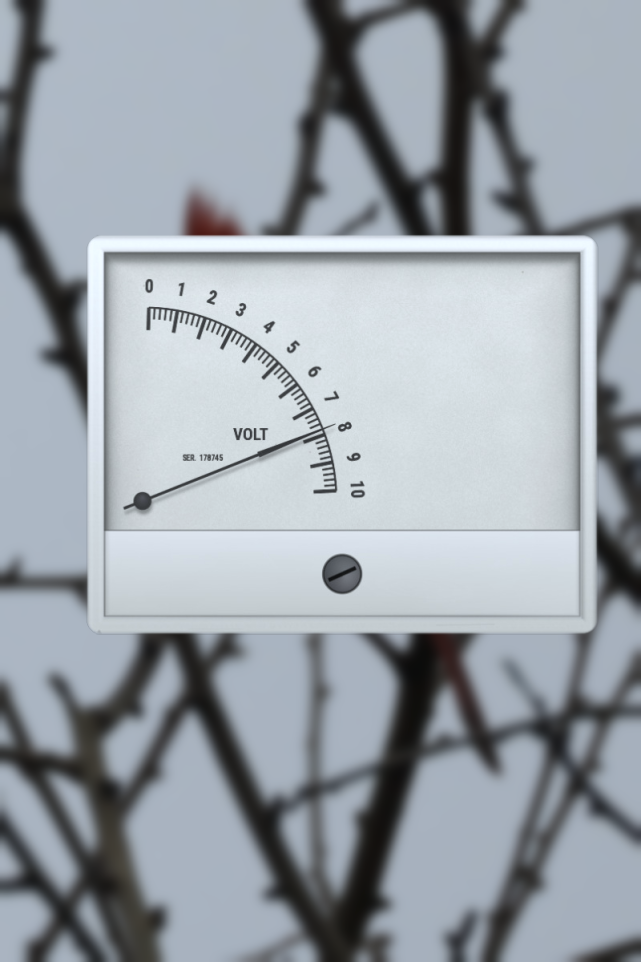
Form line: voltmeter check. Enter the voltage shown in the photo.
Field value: 7.8 V
